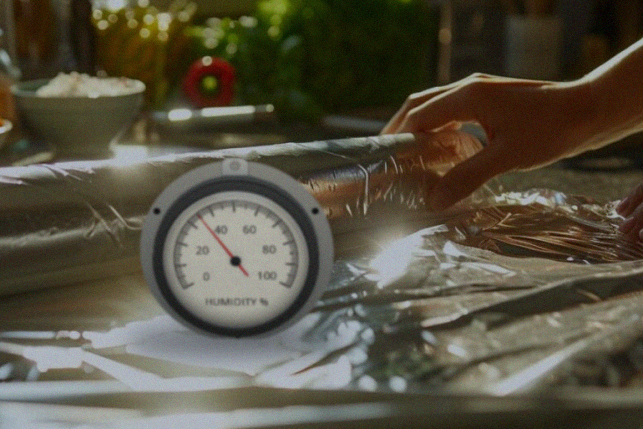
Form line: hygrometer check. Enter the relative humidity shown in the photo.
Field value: 35 %
